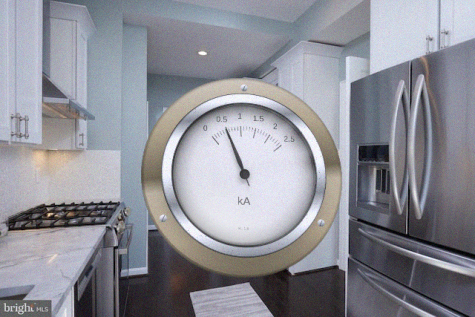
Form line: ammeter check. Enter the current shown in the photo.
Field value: 0.5 kA
